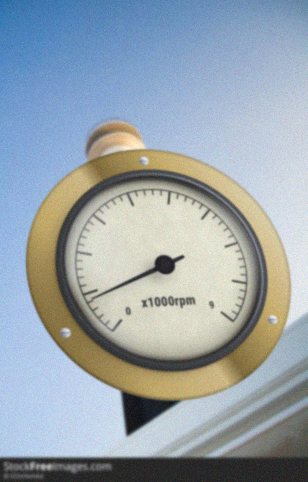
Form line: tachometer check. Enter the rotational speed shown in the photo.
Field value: 800 rpm
